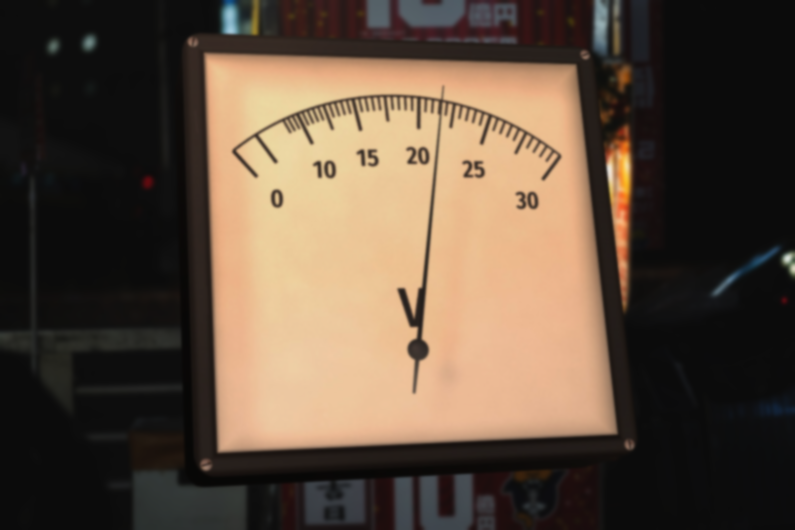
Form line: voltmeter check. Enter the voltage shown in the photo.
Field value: 21.5 V
